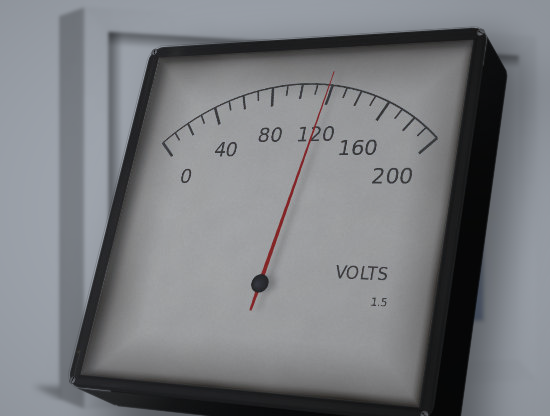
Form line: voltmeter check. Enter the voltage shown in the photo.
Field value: 120 V
